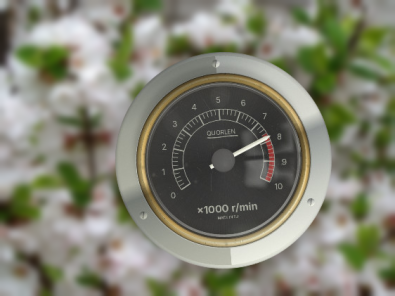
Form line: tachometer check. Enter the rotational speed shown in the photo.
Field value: 7800 rpm
